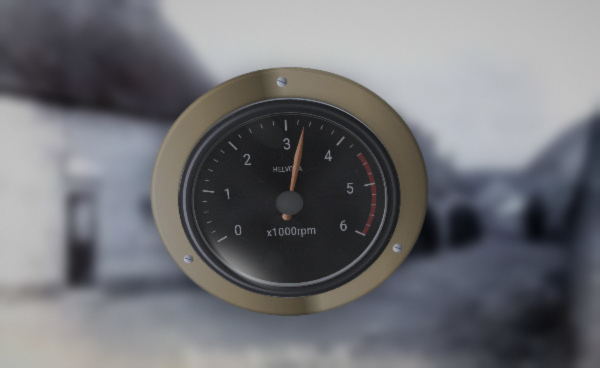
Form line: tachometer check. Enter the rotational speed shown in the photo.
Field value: 3300 rpm
